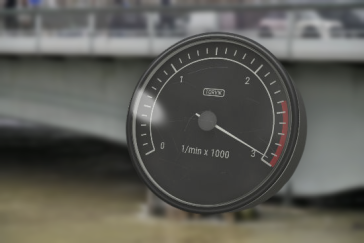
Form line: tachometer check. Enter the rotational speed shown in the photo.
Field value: 2950 rpm
